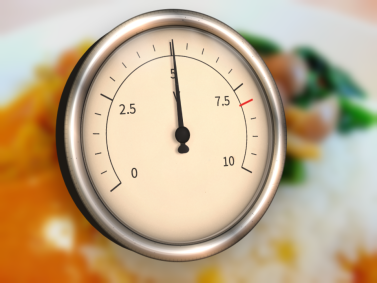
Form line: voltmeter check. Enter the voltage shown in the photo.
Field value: 5 V
